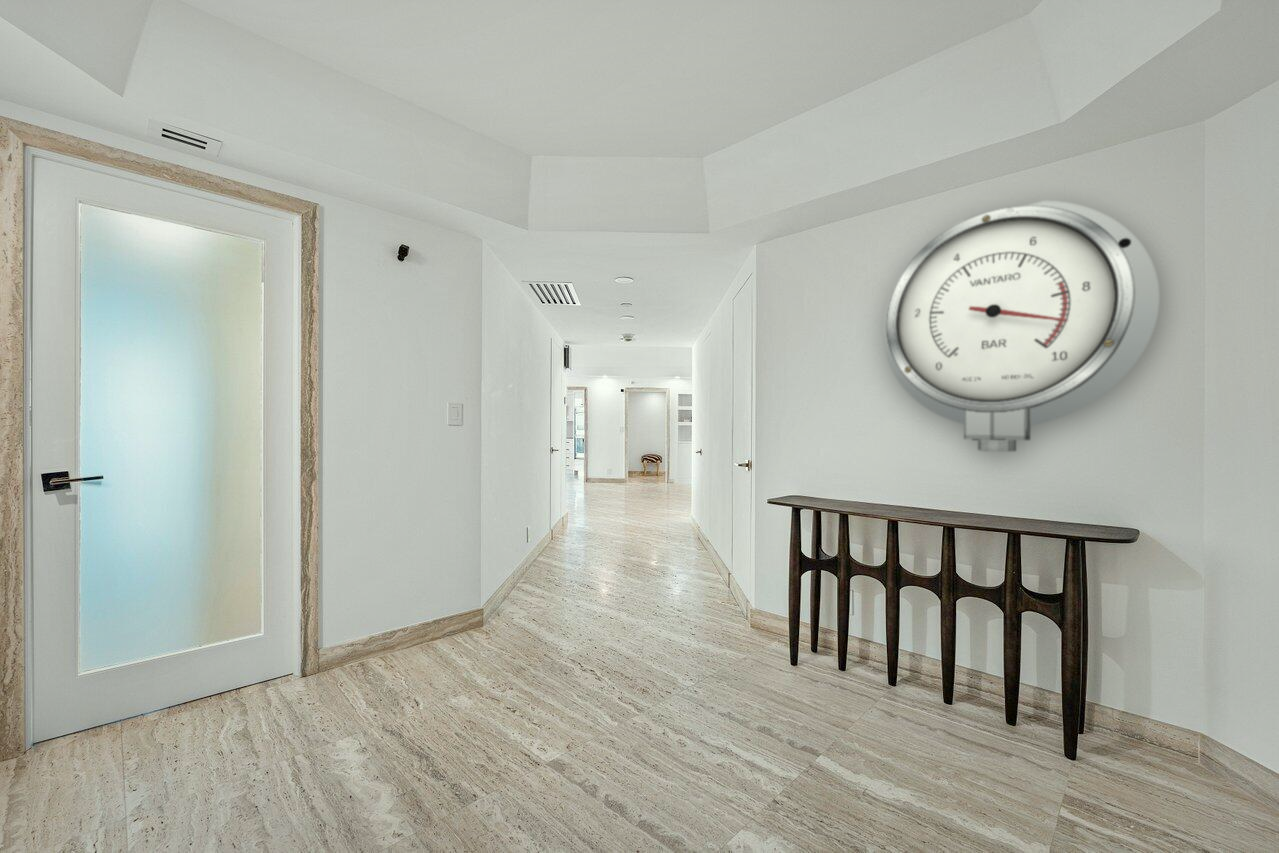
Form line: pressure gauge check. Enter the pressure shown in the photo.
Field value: 9 bar
